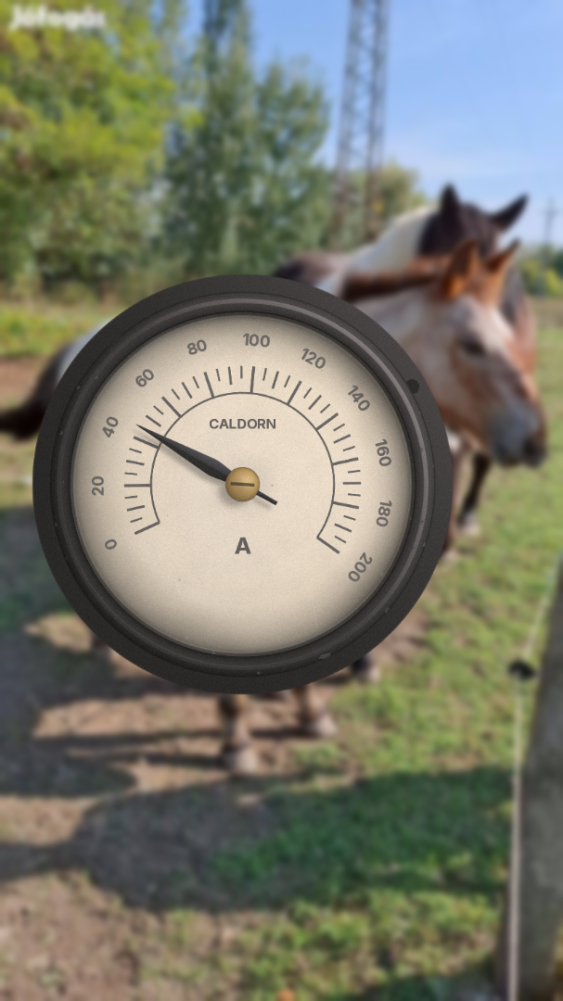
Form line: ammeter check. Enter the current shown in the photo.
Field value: 45 A
